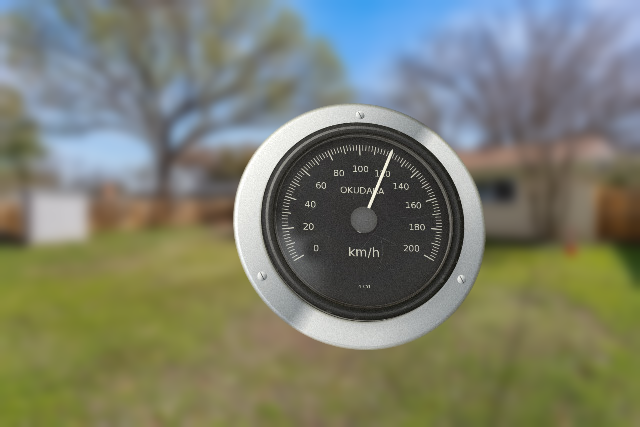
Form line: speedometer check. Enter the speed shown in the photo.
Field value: 120 km/h
